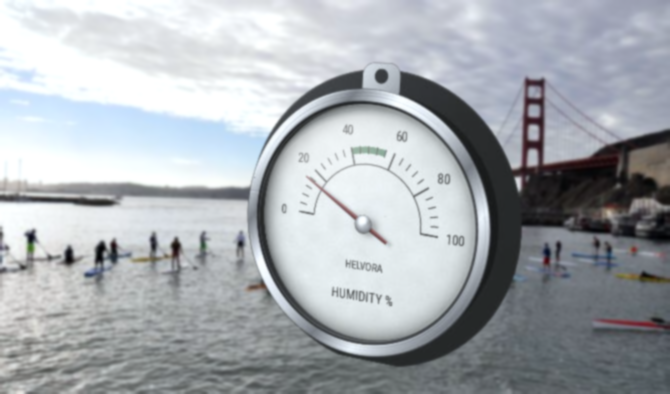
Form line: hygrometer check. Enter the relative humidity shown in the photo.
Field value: 16 %
